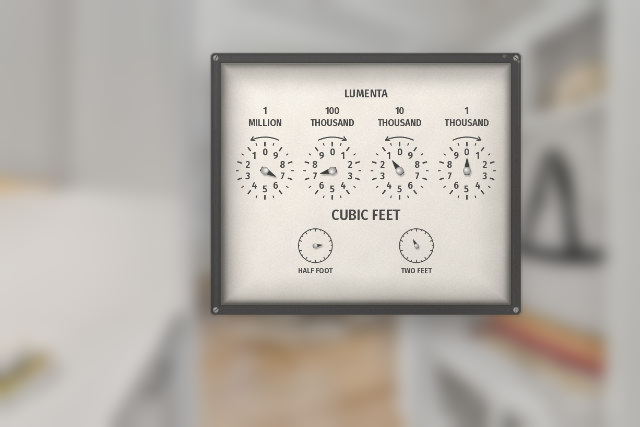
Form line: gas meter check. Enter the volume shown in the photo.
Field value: 671000 ft³
